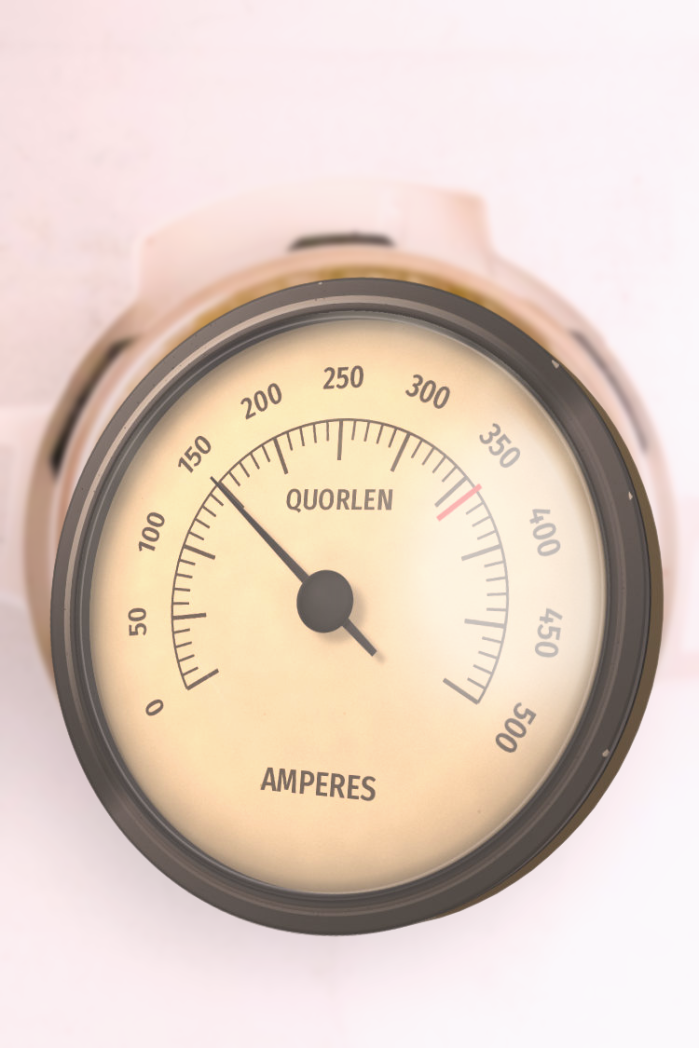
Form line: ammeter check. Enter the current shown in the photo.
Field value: 150 A
